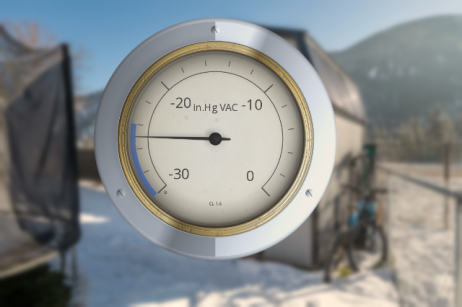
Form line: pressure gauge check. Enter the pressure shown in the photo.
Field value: -25 inHg
